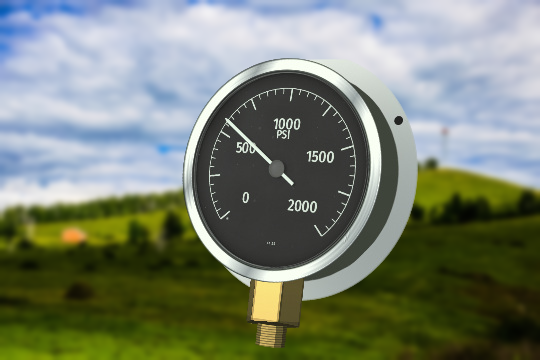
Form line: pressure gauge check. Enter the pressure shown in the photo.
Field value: 575 psi
